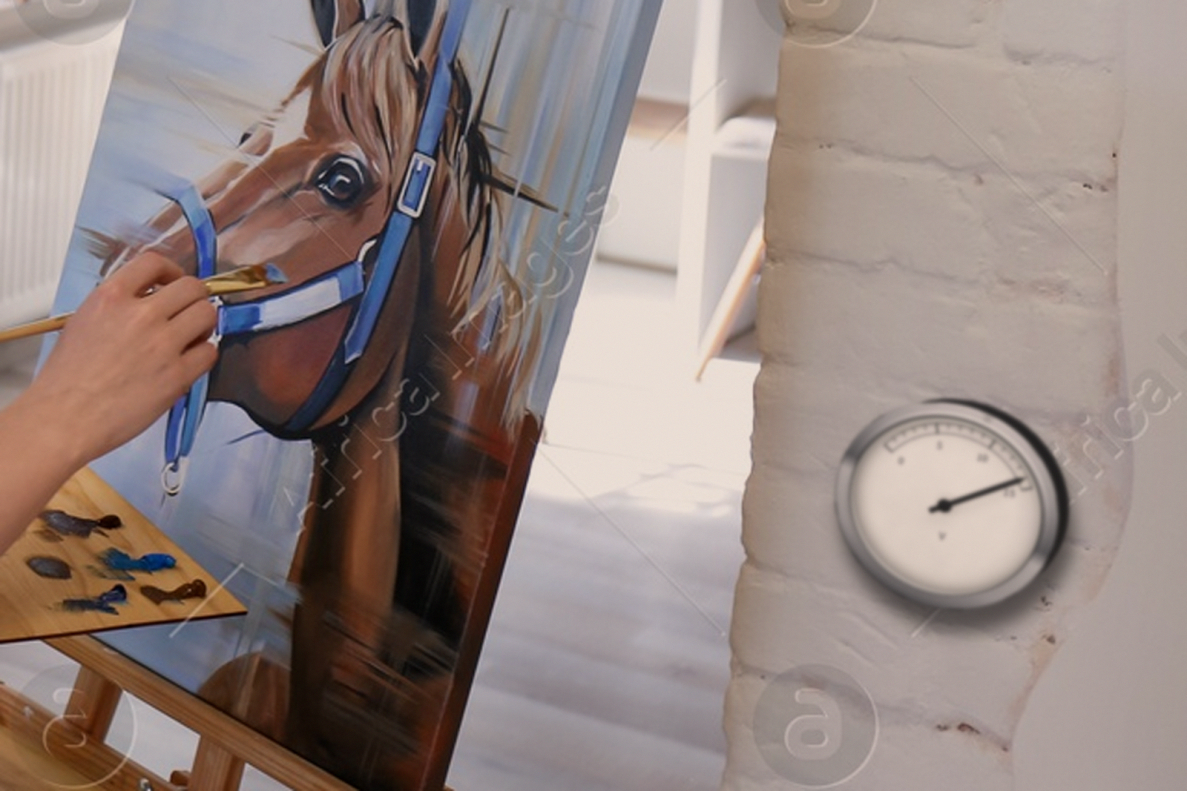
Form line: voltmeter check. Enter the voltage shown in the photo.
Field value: 14 V
